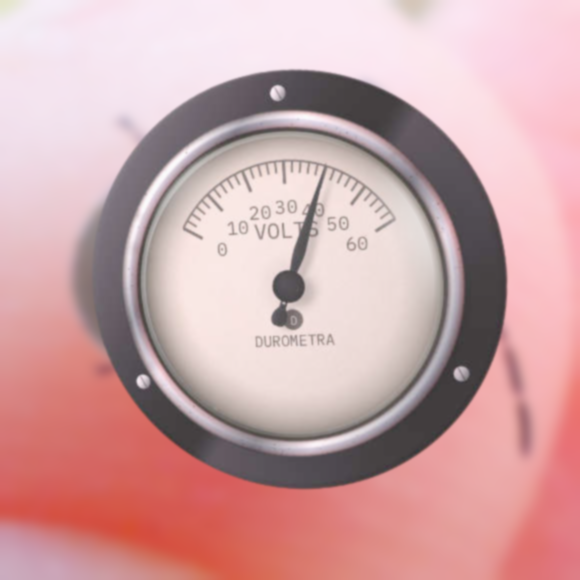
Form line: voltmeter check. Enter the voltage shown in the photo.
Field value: 40 V
